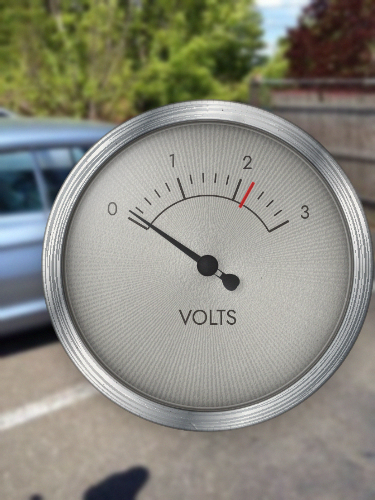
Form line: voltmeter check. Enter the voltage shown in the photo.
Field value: 0.1 V
